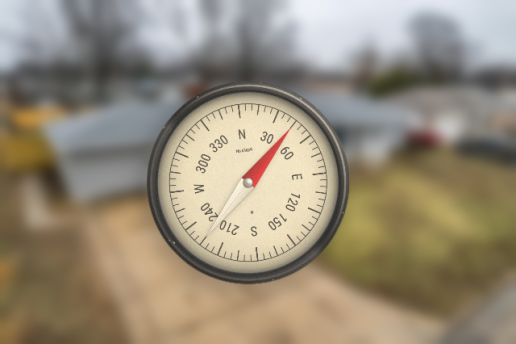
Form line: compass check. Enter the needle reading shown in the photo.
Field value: 45 °
